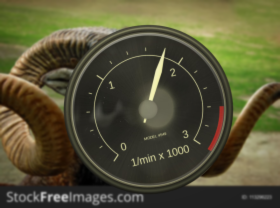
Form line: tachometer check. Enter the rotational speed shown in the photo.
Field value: 1800 rpm
